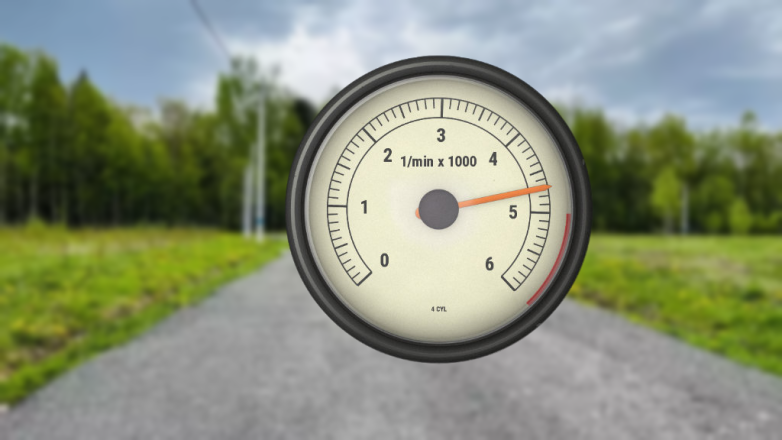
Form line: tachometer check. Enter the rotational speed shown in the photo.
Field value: 4700 rpm
